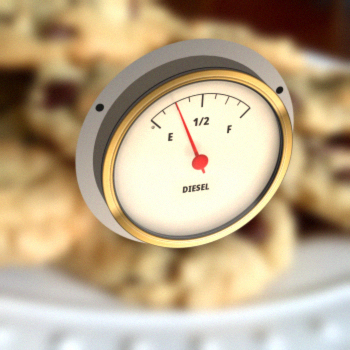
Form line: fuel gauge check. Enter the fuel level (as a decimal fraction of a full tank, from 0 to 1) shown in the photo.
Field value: 0.25
